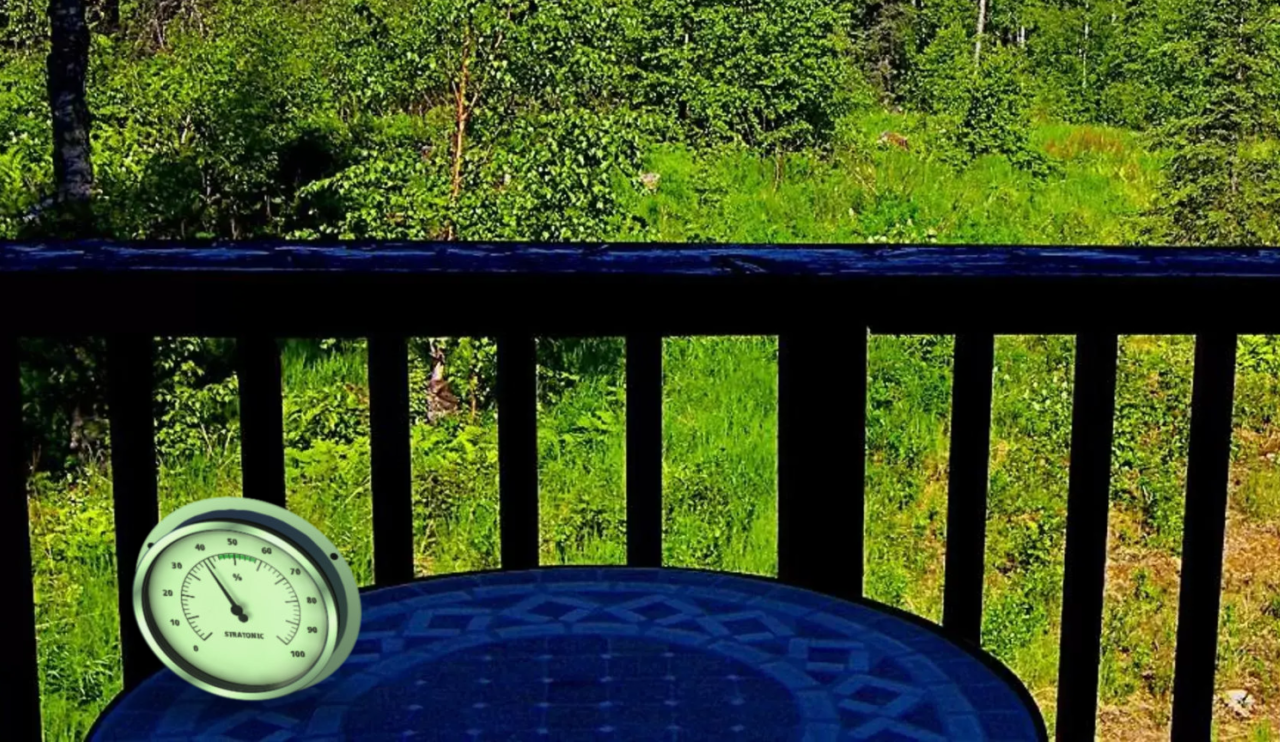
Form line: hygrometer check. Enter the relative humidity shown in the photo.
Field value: 40 %
